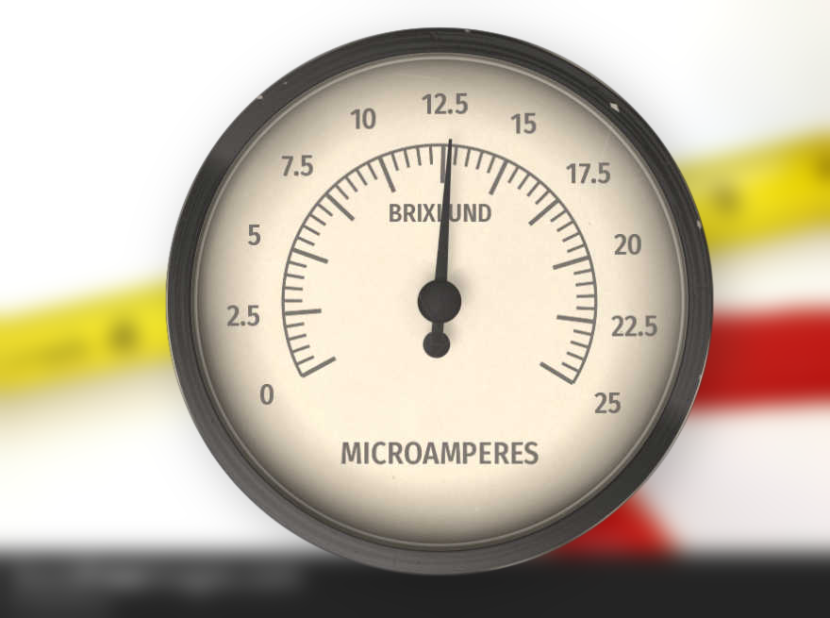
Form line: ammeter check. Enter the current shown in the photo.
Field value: 12.75 µA
